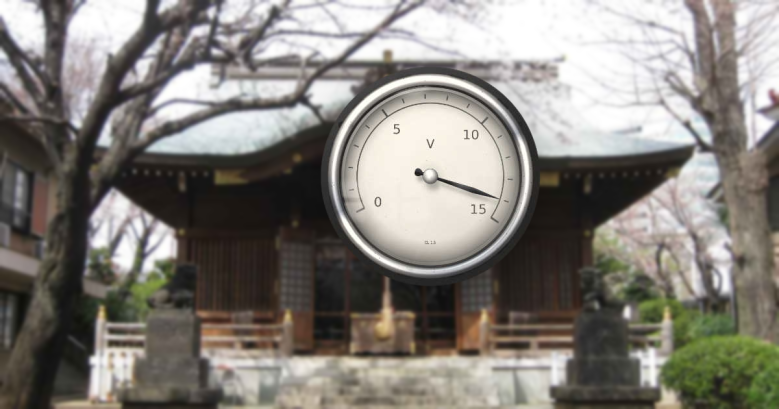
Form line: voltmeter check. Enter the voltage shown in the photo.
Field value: 14 V
